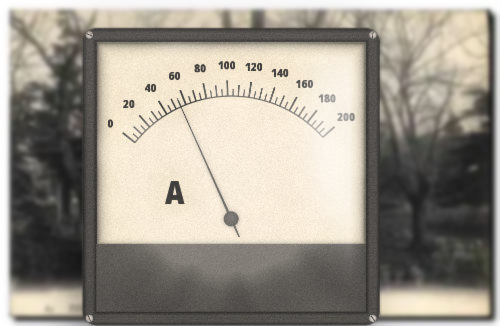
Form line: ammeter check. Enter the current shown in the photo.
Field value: 55 A
